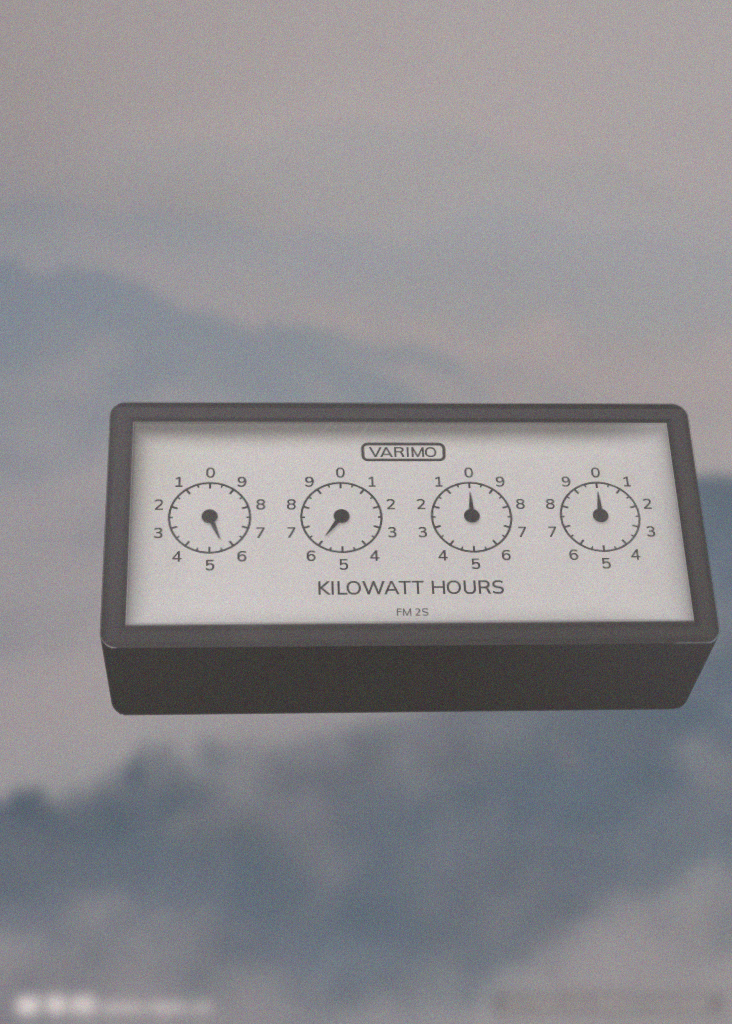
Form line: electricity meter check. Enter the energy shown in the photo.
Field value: 5600 kWh
